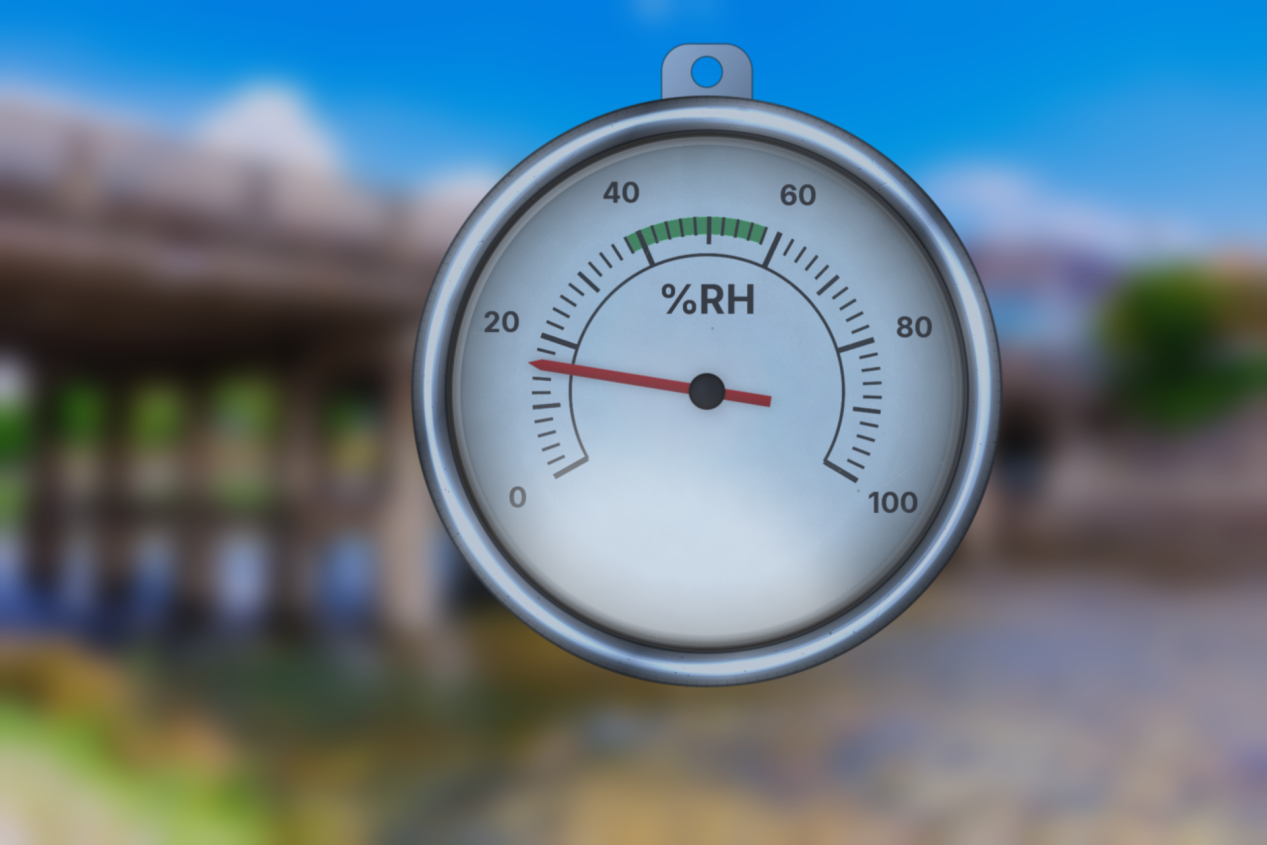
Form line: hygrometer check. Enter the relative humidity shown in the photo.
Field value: 16 %
